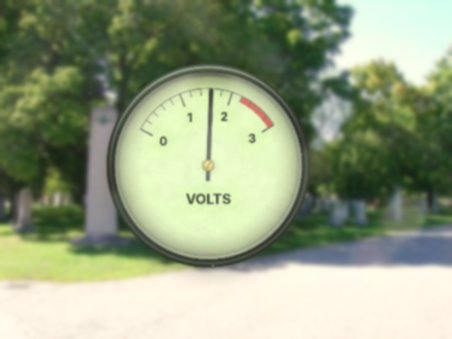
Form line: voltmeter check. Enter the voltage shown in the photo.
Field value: 1.6 V
